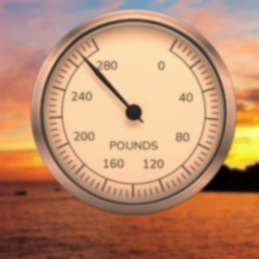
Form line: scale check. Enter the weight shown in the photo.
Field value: 268 lb
